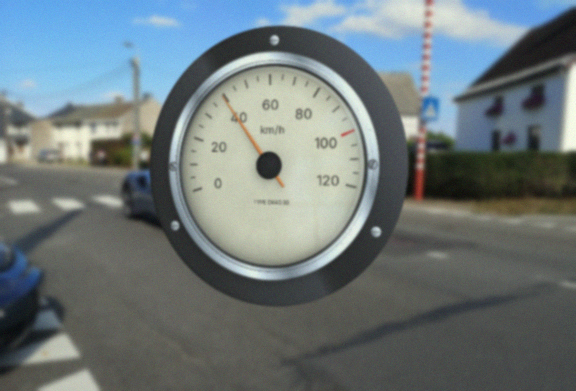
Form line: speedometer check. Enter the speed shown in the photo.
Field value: 40 km/h
